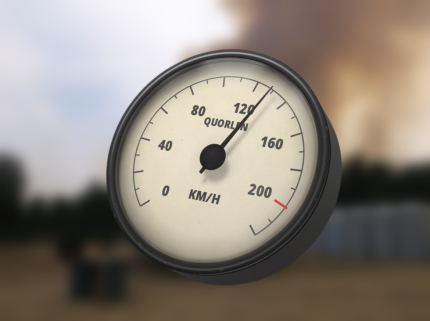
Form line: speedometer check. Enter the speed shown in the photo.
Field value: 130 km/h
